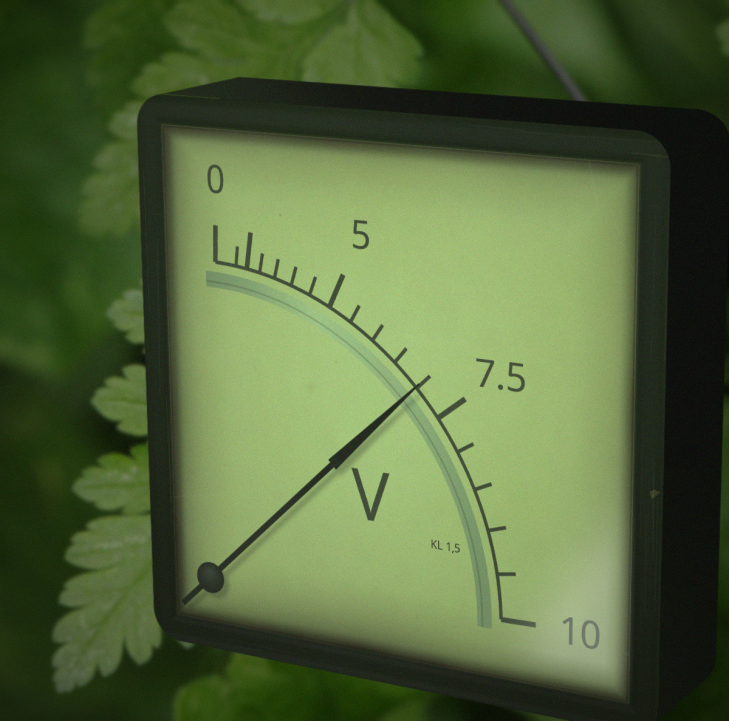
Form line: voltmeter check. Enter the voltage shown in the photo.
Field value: 7 V
